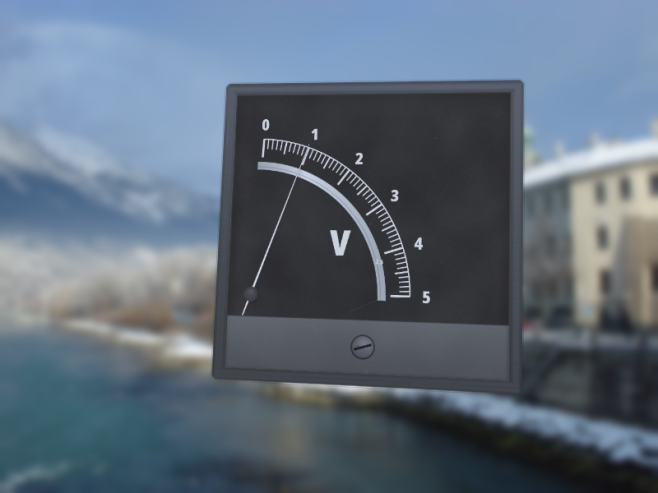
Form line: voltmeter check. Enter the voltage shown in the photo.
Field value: 1 V
